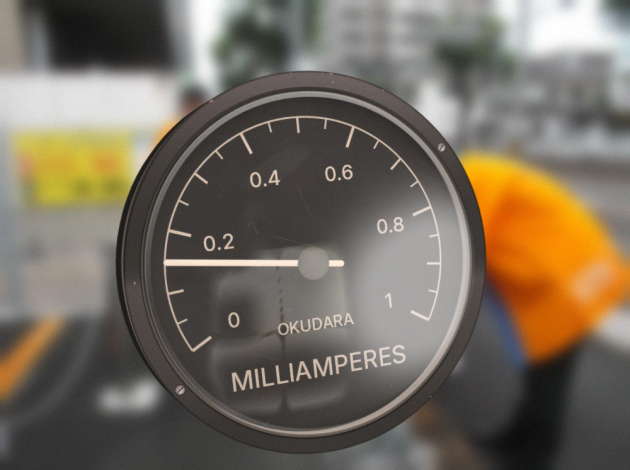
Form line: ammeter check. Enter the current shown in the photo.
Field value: 0.15 mA
